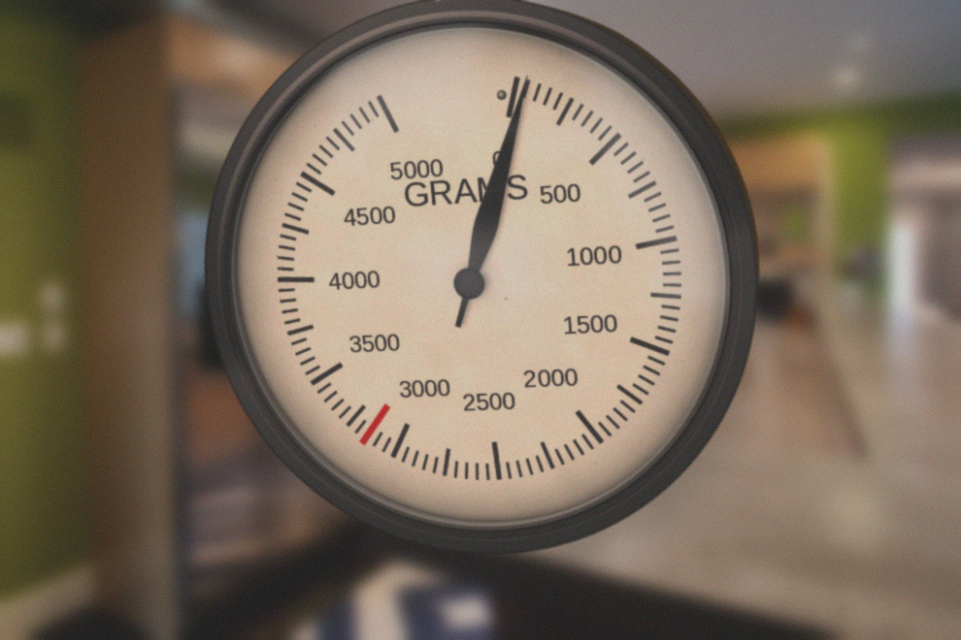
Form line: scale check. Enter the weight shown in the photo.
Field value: 50 g
